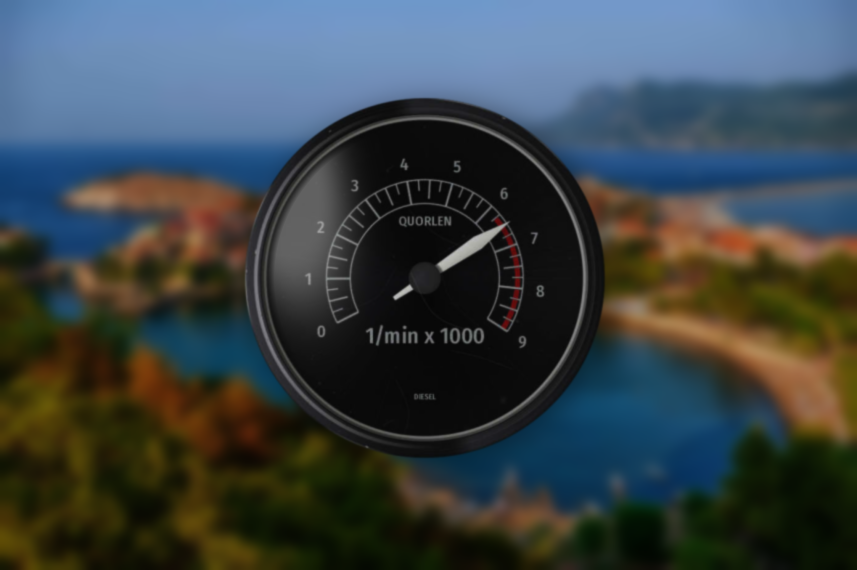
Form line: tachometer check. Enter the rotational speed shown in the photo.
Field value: 6500 rpm
